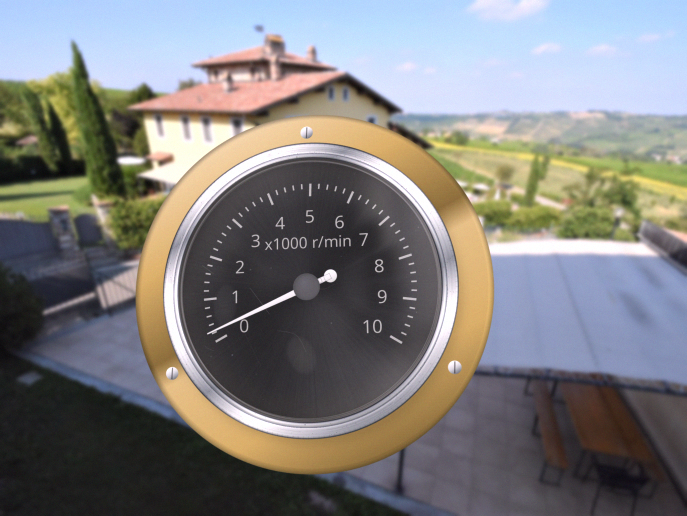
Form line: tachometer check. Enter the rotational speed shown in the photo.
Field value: 200 rpm
